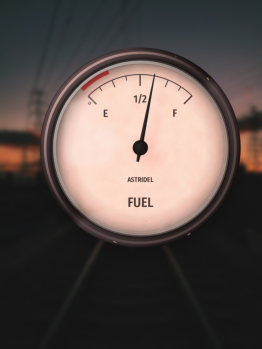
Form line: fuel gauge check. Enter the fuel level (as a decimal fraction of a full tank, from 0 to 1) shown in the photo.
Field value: 0.625
